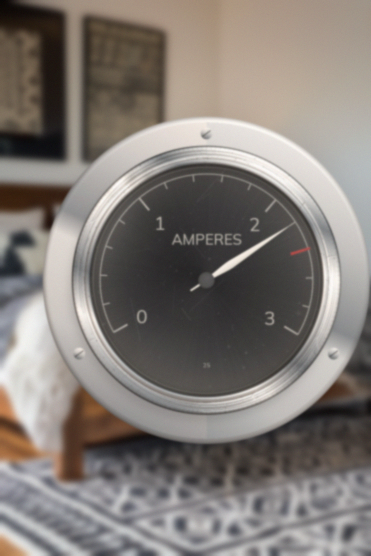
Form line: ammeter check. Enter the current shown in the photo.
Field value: 2.2 A
